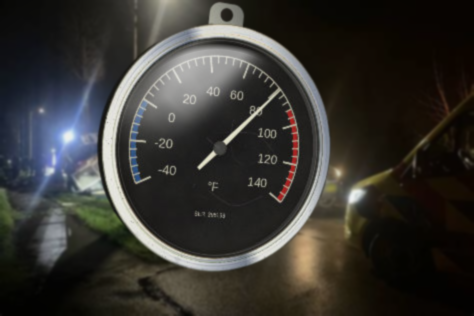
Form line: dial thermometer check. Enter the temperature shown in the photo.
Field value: 80 °F
